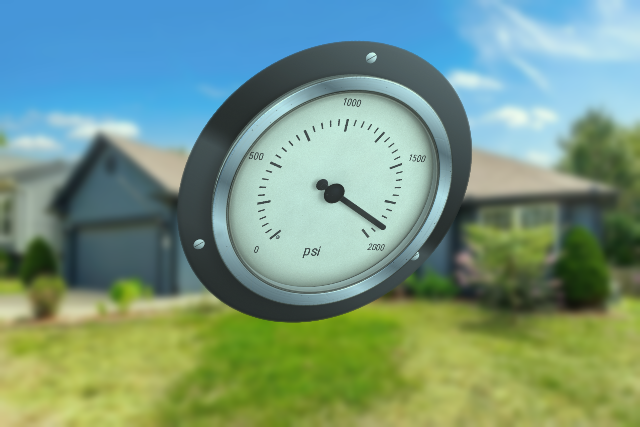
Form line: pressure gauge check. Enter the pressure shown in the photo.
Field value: 1900 psi
